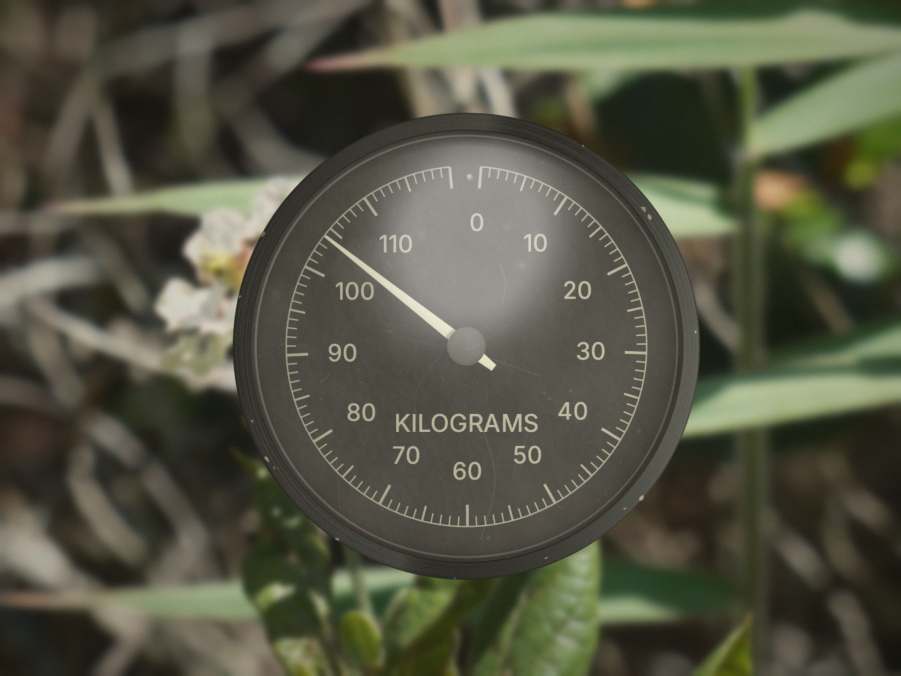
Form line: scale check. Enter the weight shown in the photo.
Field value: 104 kg
